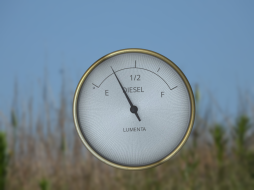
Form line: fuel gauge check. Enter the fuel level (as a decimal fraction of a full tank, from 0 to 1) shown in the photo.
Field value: 0.25
